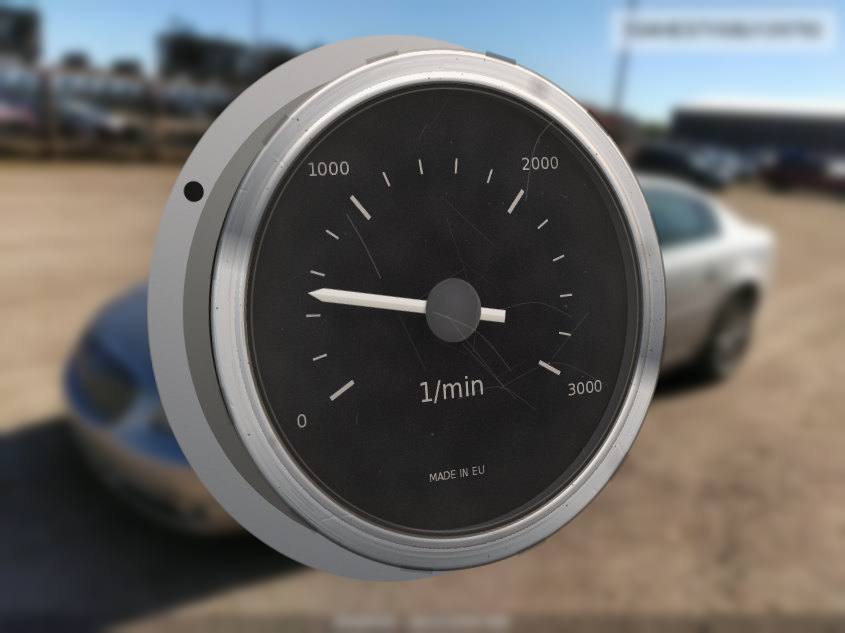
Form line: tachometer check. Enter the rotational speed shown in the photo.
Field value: 500 rpm
